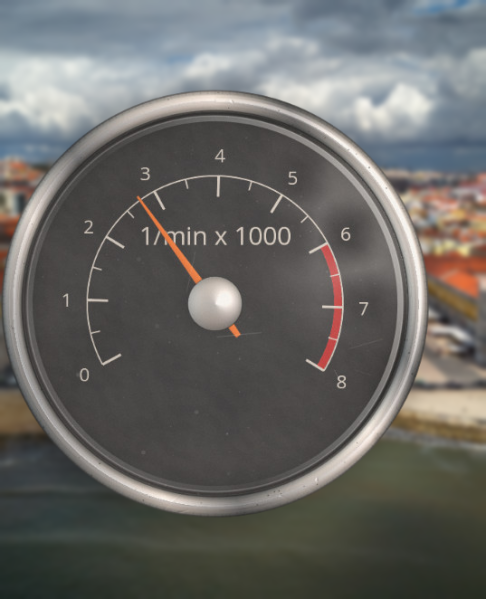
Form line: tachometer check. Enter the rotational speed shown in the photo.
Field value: 2750 rpm
